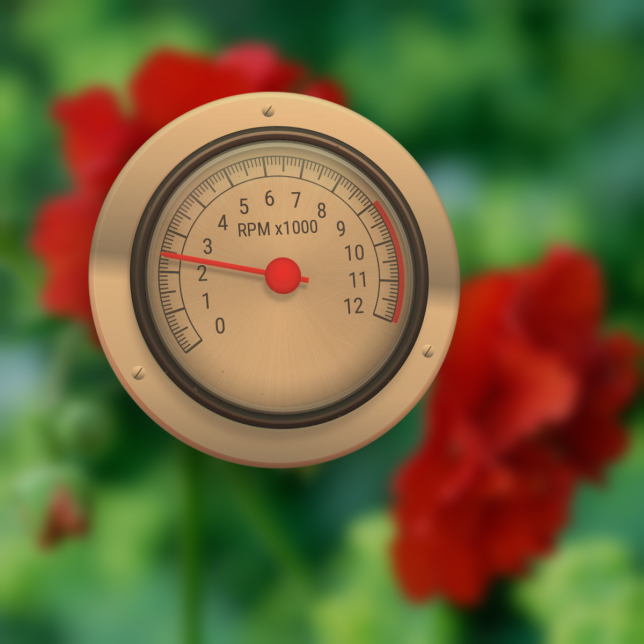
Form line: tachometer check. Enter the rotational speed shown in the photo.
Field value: 2400 rpm
